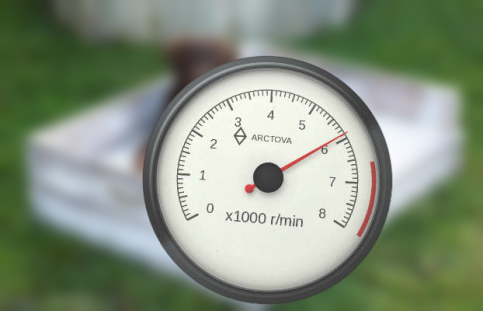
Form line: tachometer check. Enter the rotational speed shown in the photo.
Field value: 5900 rpm
